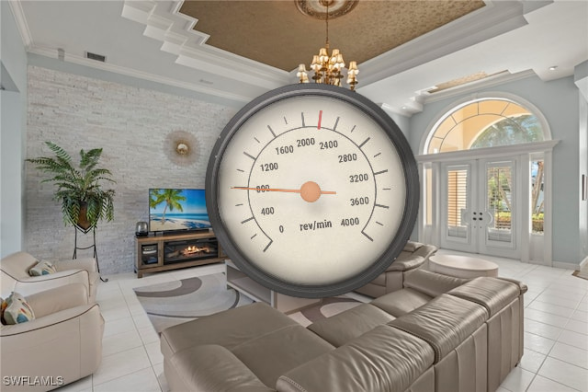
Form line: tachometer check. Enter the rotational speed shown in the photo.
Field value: 800 rpm
